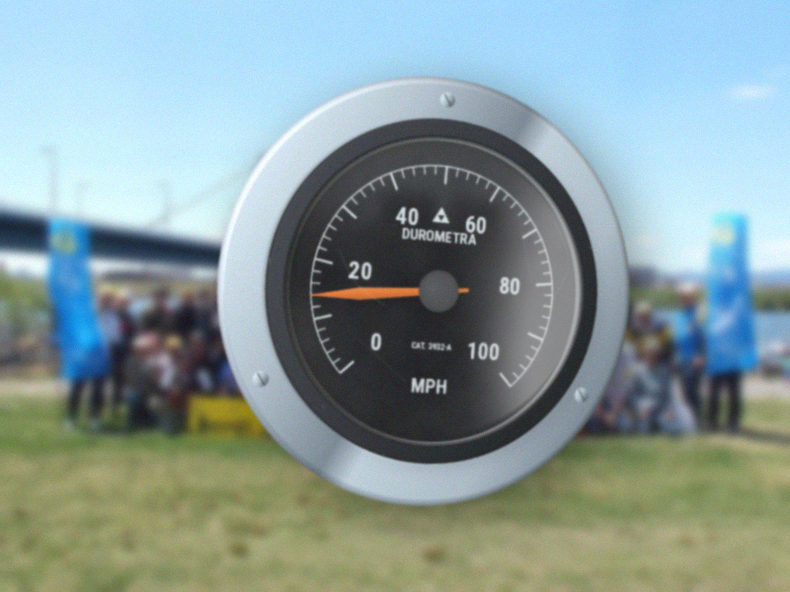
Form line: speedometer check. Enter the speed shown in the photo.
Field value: 14 mph
